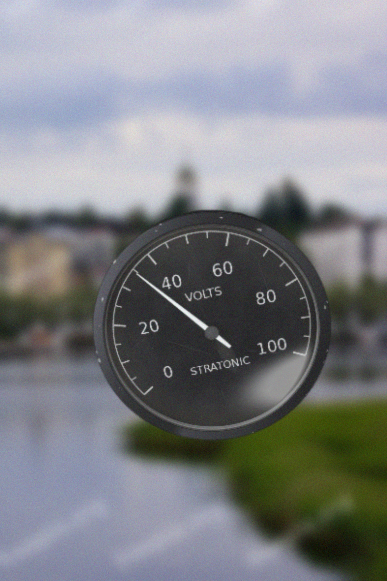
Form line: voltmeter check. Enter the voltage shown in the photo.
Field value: 35 V
